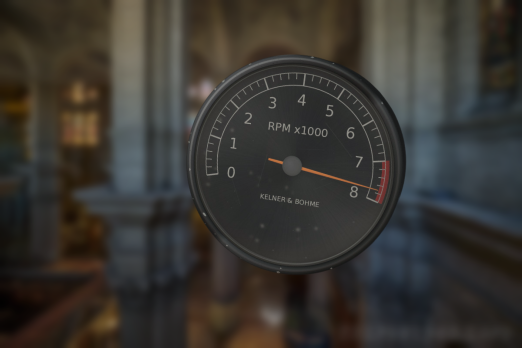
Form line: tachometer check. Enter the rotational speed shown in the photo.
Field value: 7700 rpm
